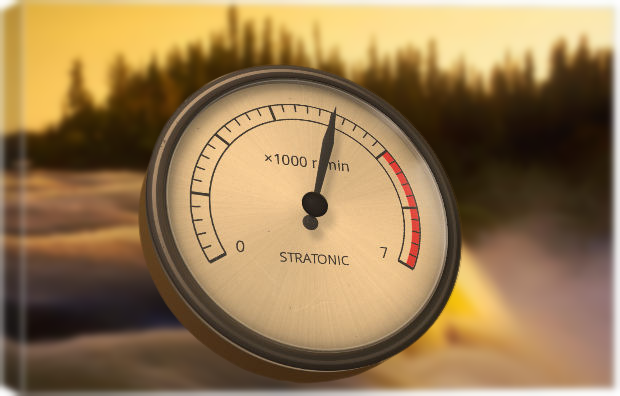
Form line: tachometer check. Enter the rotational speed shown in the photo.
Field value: 4000 rpm
